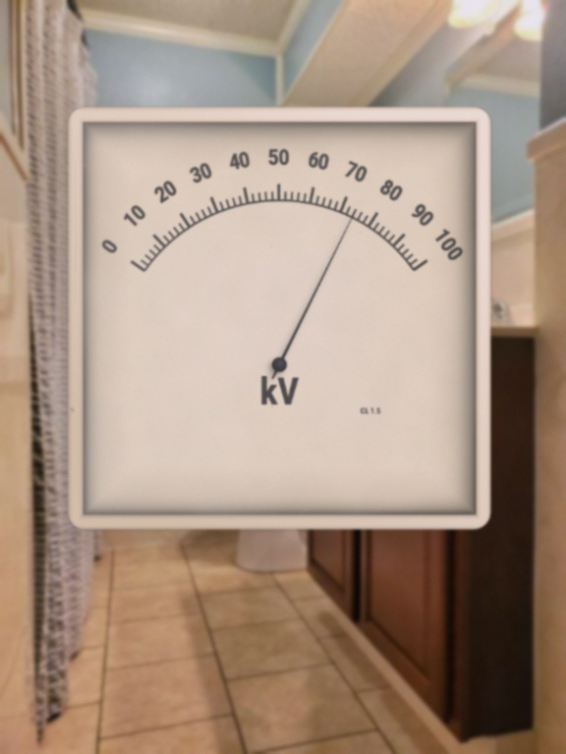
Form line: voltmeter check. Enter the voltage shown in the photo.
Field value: 74 kV
